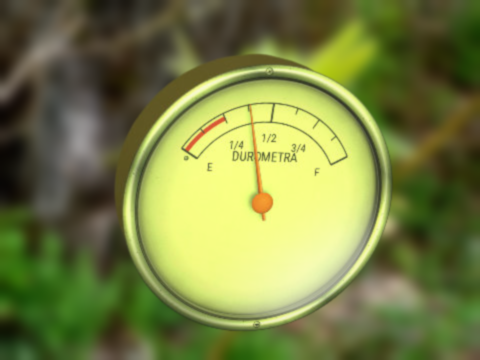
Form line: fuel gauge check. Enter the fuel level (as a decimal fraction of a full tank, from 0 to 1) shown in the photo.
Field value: 0.375
